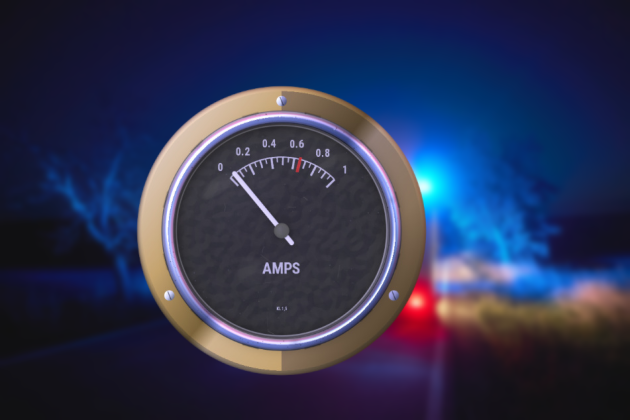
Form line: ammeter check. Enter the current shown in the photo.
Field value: 0.05 A
